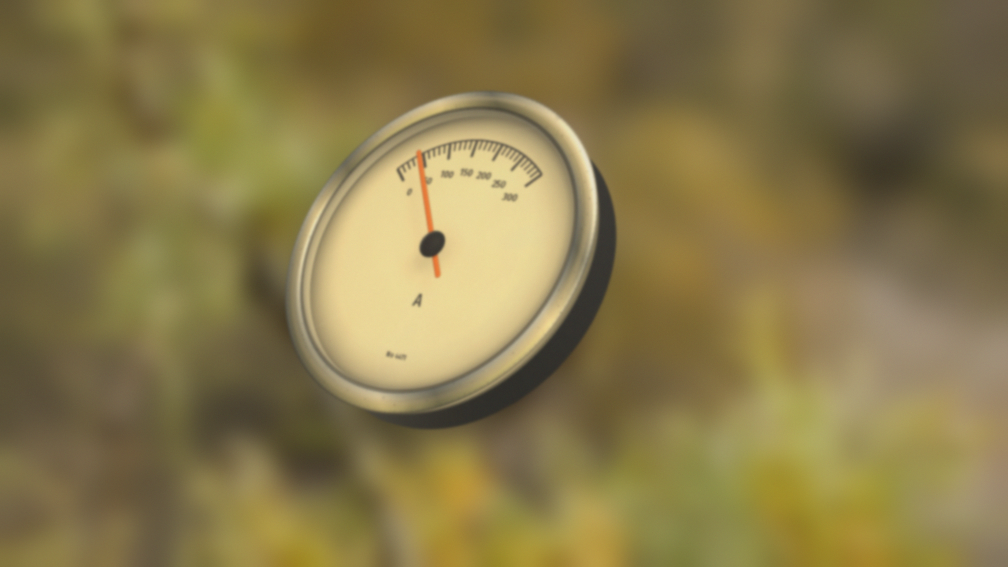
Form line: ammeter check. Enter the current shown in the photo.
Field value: 50 A
